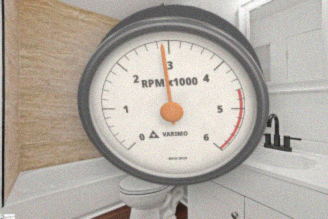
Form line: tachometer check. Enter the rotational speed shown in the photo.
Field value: 2900 rpm
